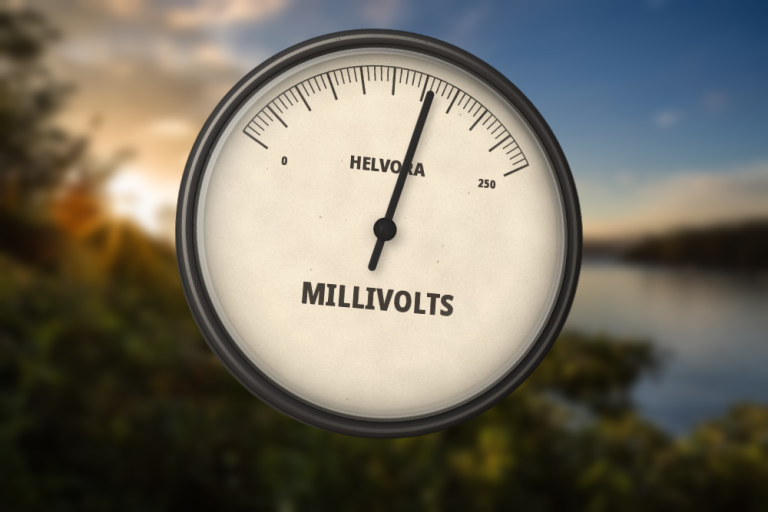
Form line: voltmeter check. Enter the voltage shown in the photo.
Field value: 155 mV
